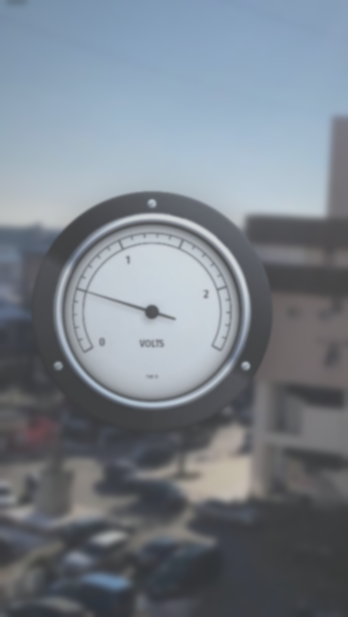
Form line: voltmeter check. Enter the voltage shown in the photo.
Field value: 0.5 V
